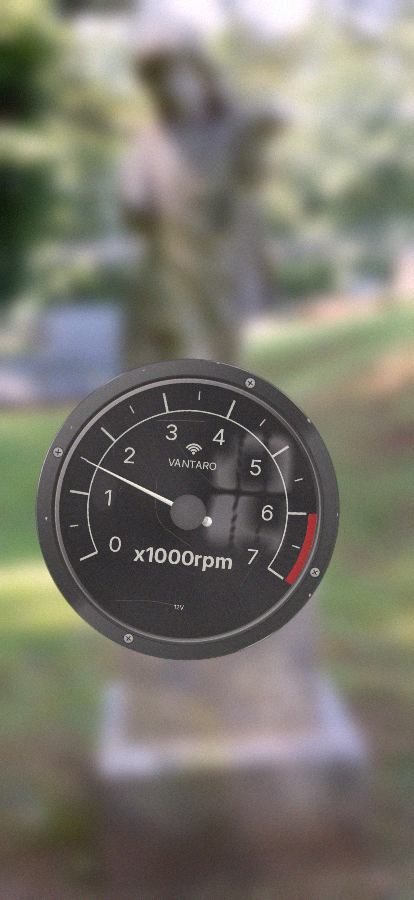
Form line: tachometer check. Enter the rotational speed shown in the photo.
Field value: 1500 rpm
